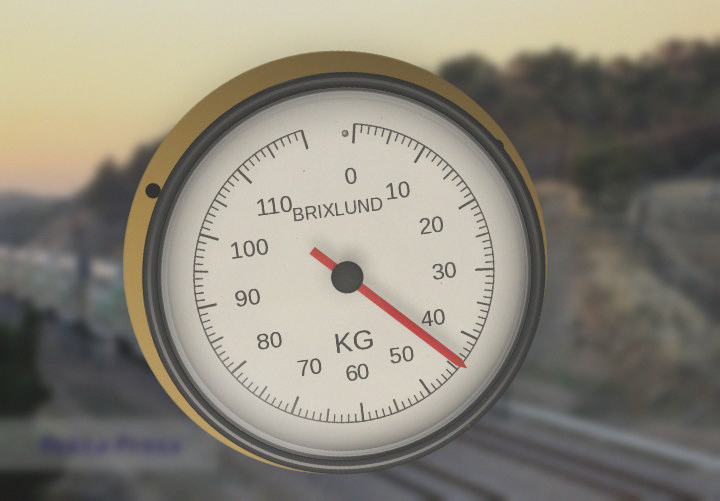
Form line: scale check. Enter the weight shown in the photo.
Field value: 44 kg
